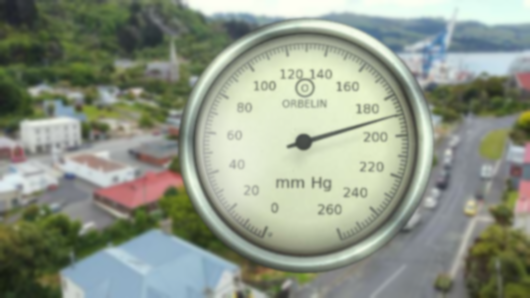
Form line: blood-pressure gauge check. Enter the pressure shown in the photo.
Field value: 190 mmHg
